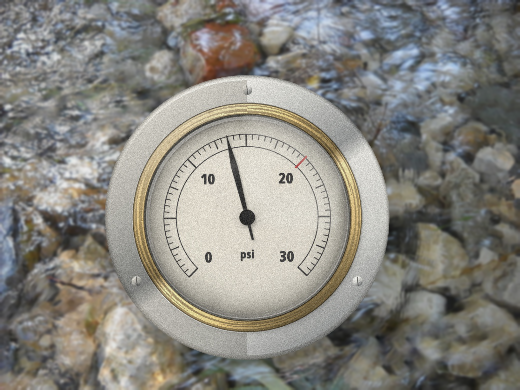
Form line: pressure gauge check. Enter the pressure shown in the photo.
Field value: 13.5 psi
